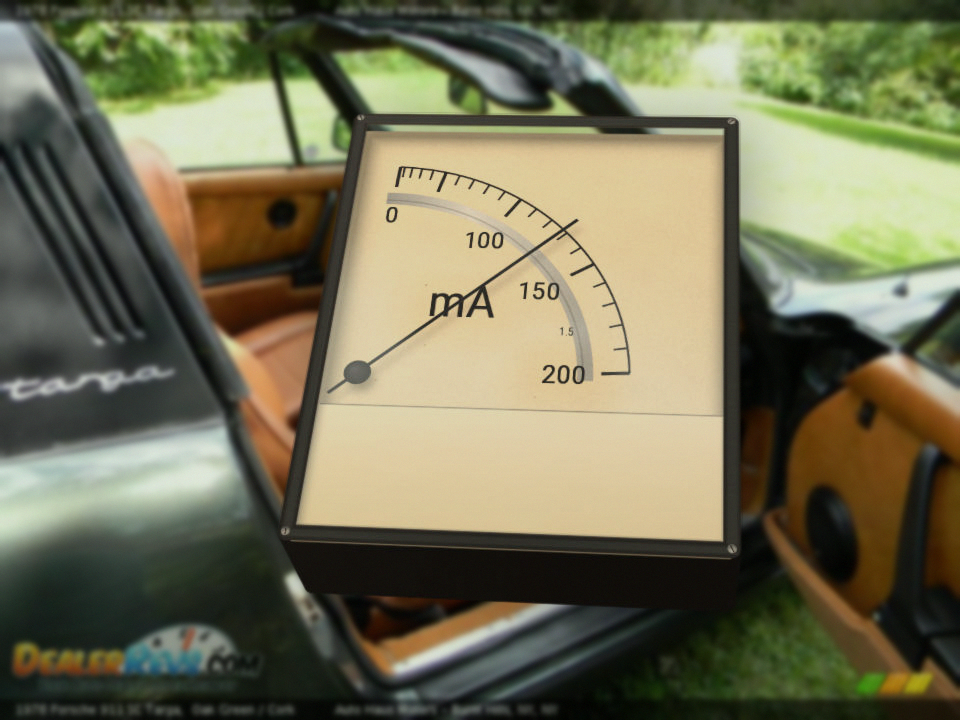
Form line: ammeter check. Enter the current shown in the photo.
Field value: 130 mA
